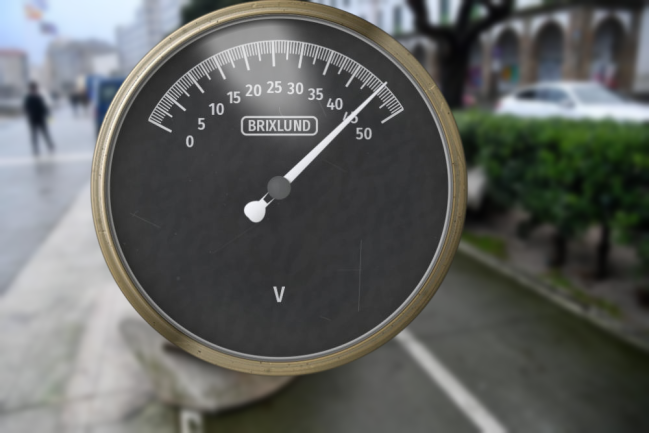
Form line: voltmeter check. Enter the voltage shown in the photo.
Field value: 45 V
